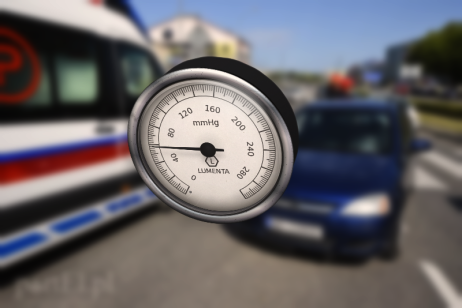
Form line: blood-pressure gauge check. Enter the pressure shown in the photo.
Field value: 60 mmHg
